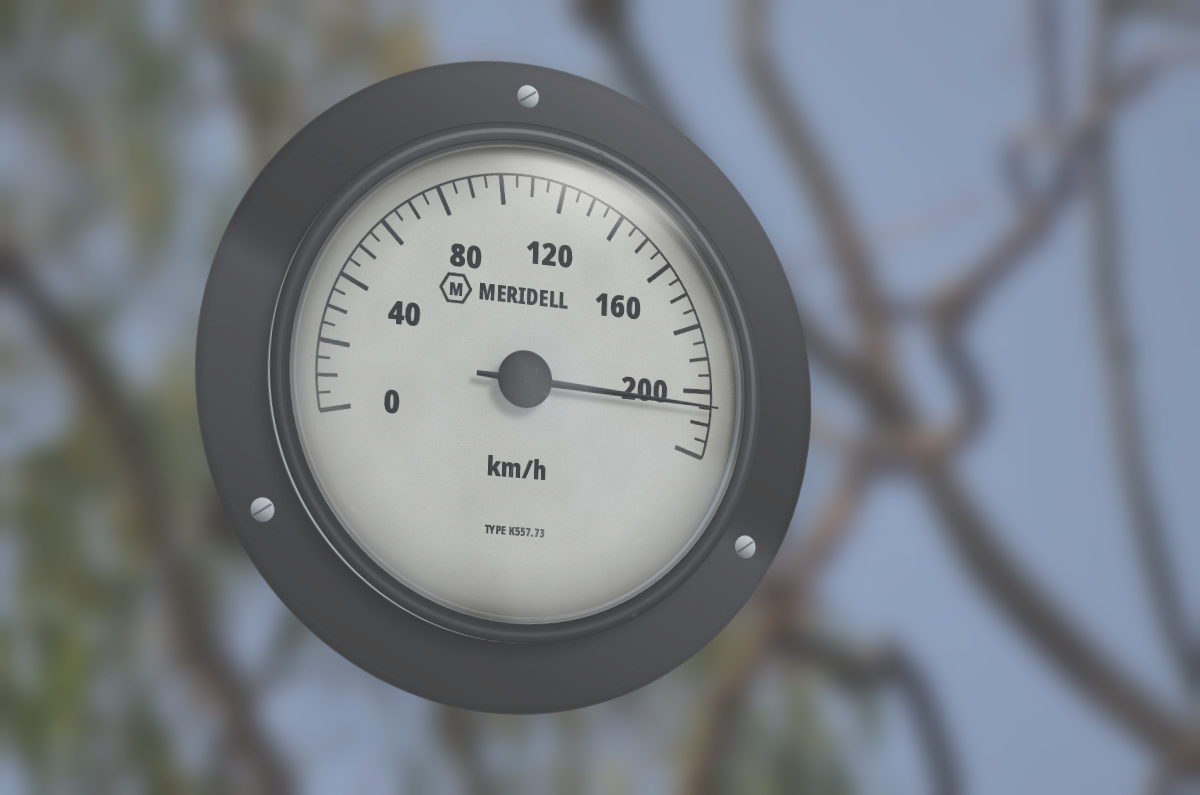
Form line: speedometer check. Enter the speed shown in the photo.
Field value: 205 km/h
